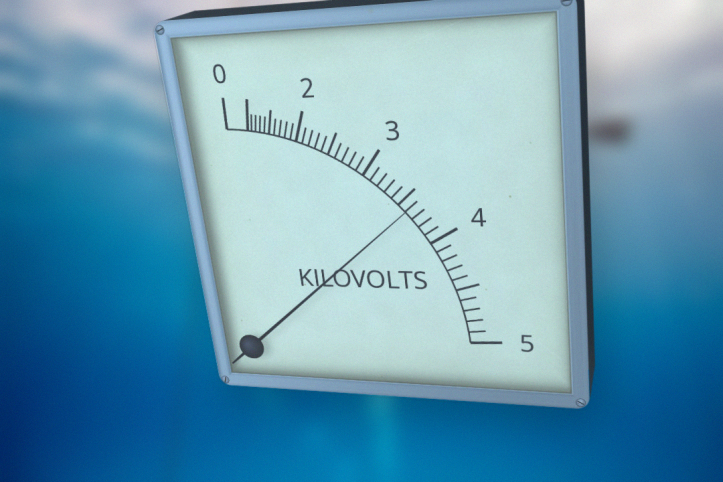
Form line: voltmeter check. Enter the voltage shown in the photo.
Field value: 3.6 kV
